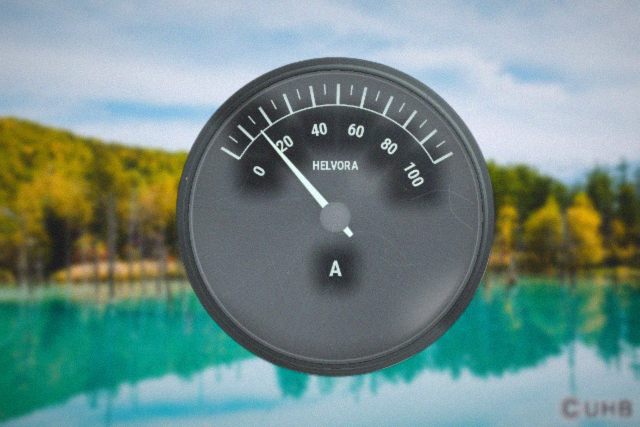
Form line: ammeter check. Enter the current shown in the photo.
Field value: 15 A
